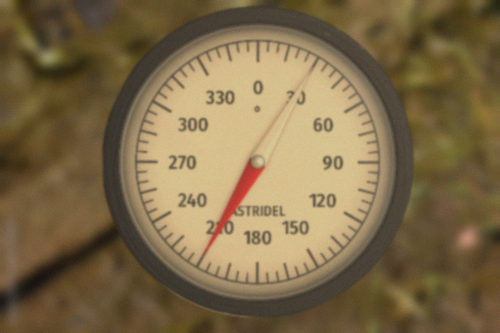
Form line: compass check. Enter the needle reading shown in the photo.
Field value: 210 °
